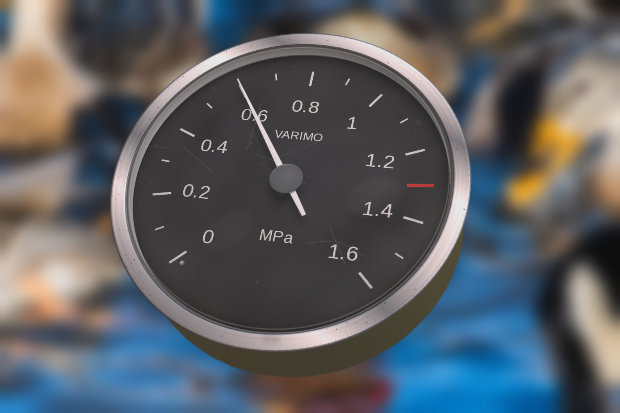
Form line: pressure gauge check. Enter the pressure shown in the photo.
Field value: 0.6 MPa
